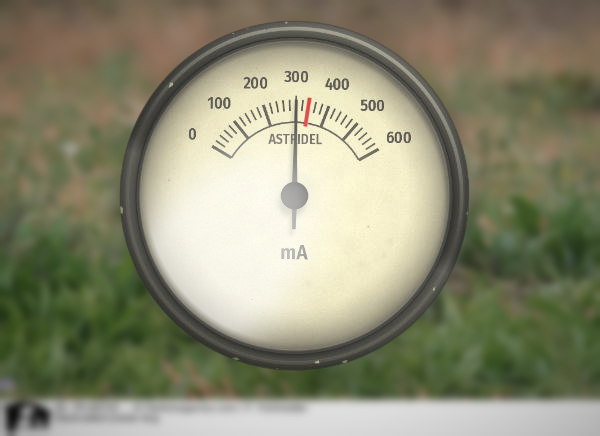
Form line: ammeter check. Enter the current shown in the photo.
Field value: 300 mA
